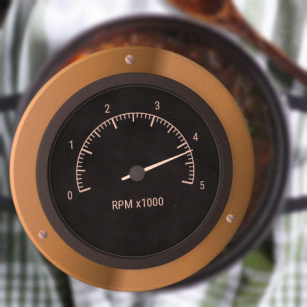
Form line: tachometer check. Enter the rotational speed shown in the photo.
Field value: 4200 rpm
